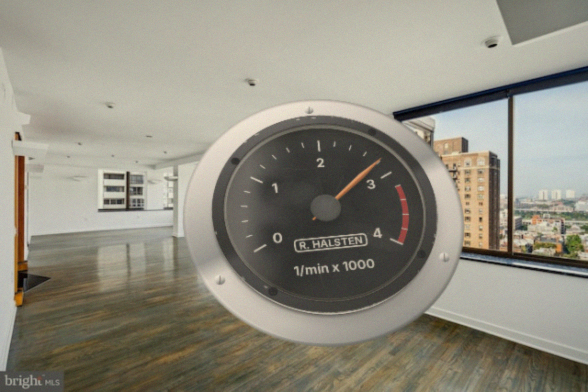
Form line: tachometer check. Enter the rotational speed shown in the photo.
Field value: 2800 rpm
